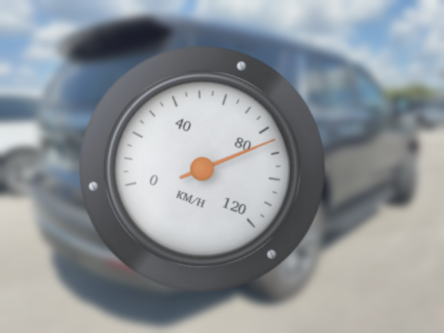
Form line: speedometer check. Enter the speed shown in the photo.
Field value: 85 km/h
